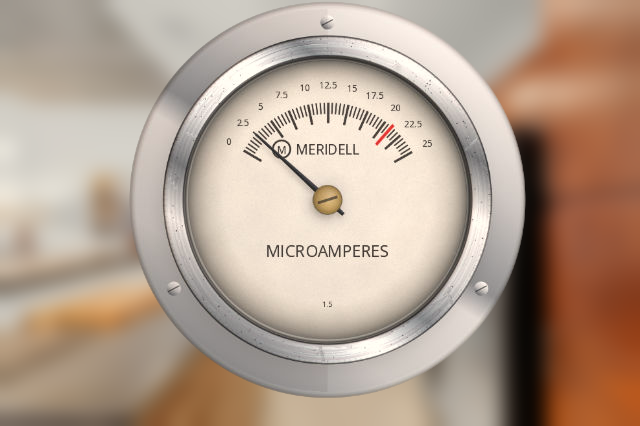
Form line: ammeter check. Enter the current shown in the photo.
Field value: 2.5 µA
